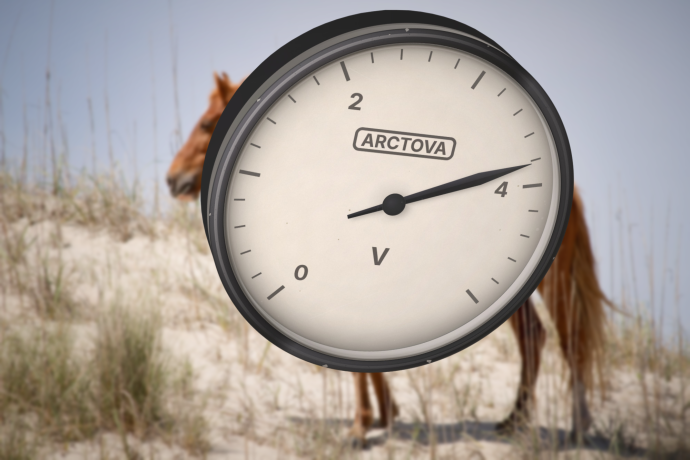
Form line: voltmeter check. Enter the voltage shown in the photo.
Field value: 3.8 V
